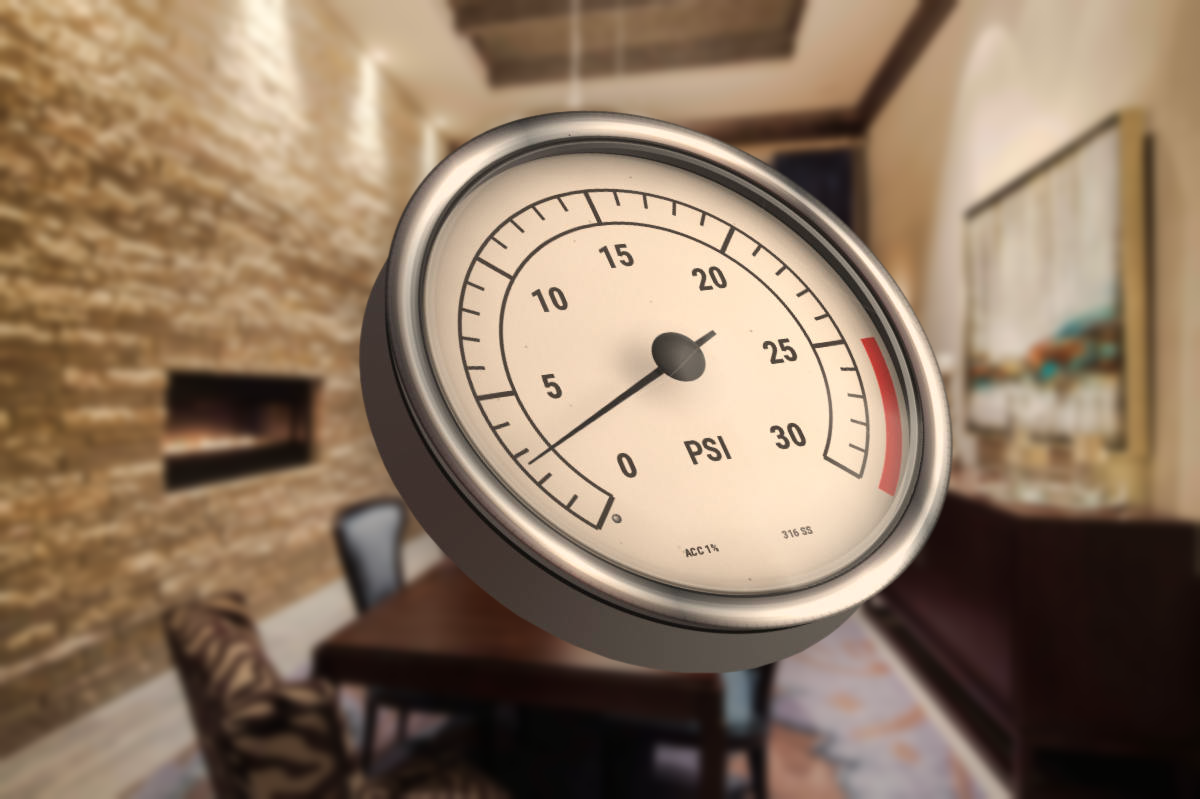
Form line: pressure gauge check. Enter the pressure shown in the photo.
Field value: 2.5 psi
